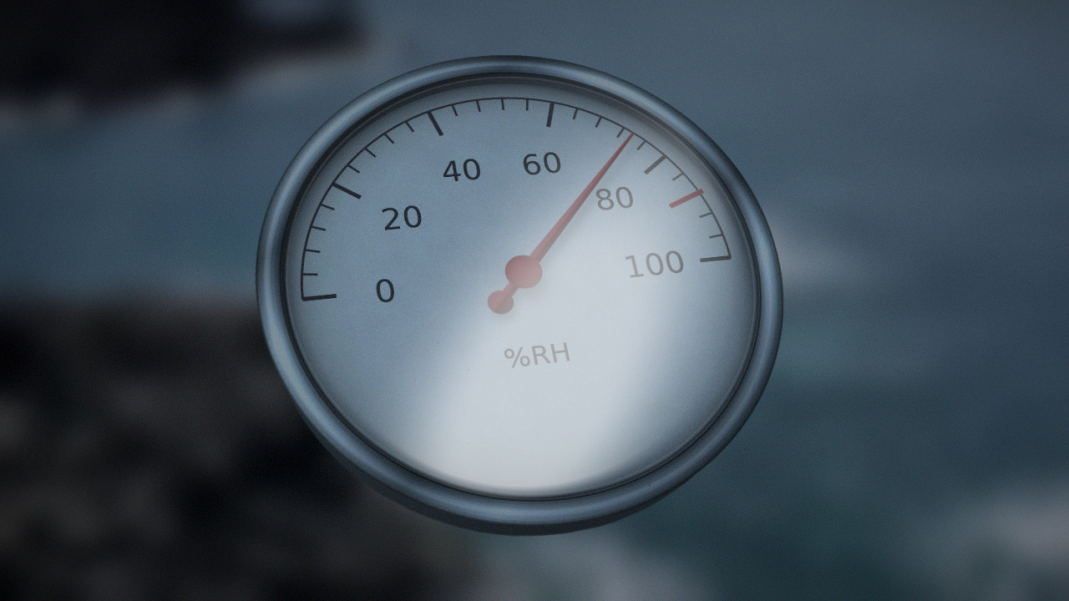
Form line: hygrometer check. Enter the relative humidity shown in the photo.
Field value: 74 %
